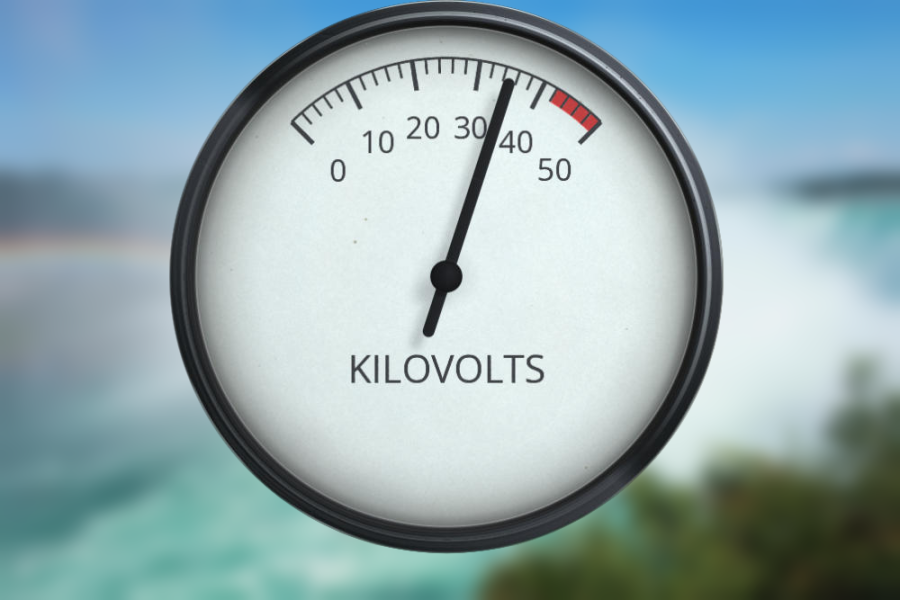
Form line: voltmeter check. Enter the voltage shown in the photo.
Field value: 35 kV
